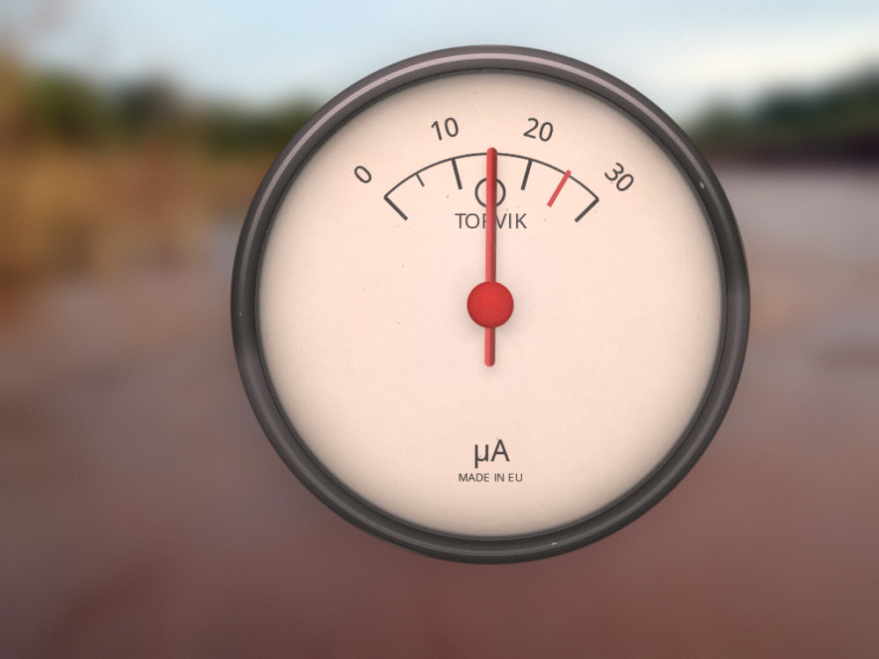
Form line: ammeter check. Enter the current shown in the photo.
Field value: 15 µA
